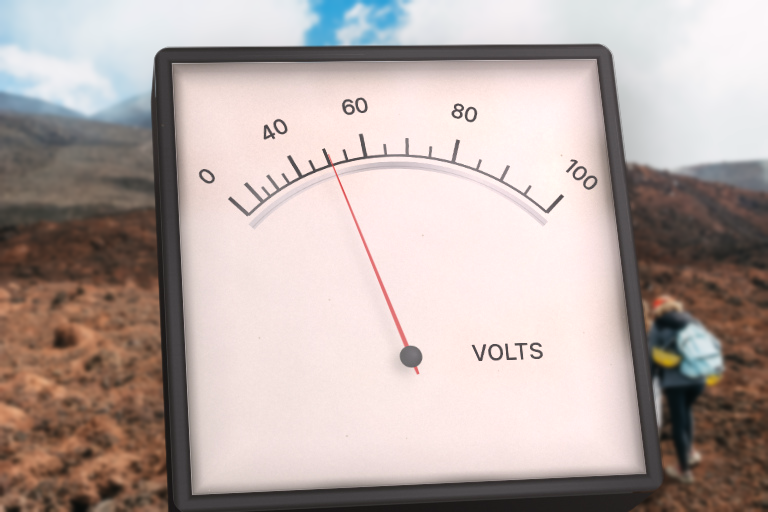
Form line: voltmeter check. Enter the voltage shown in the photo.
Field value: 50 V
